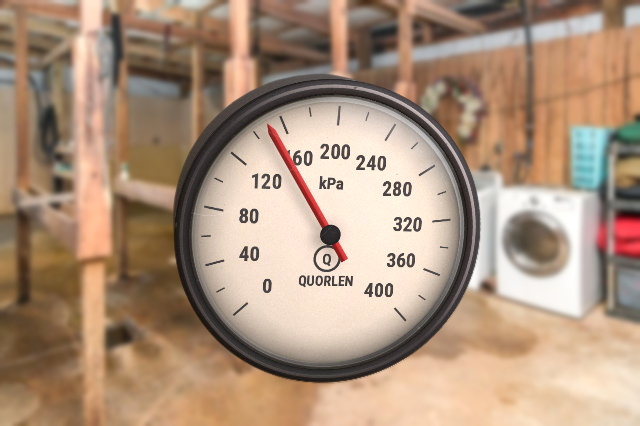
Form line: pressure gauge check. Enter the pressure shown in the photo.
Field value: 150 kPa
